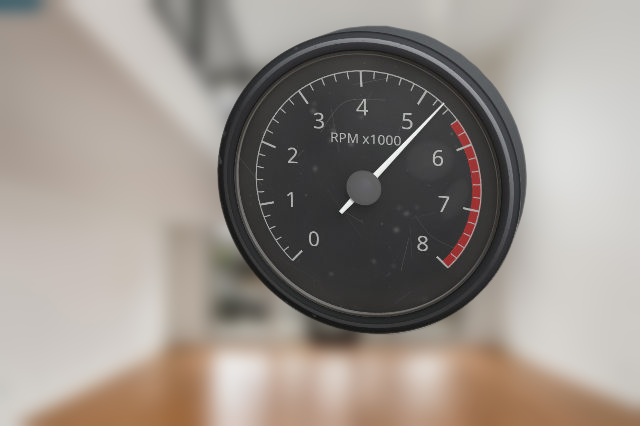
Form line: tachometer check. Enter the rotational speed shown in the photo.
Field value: 5300 rpm
